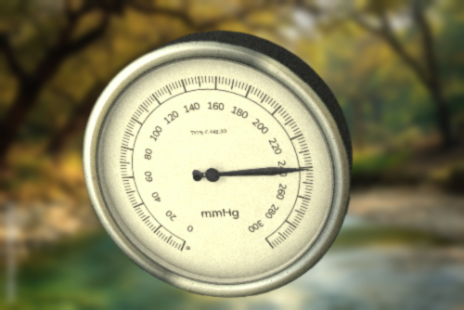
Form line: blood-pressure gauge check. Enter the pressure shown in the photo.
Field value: 240 mmHg
